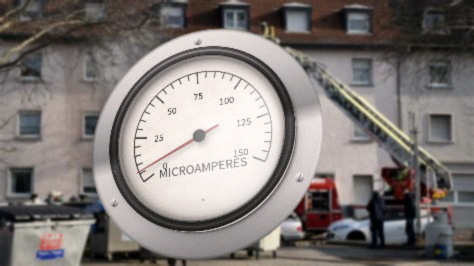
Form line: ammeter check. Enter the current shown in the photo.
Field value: 5 µA
